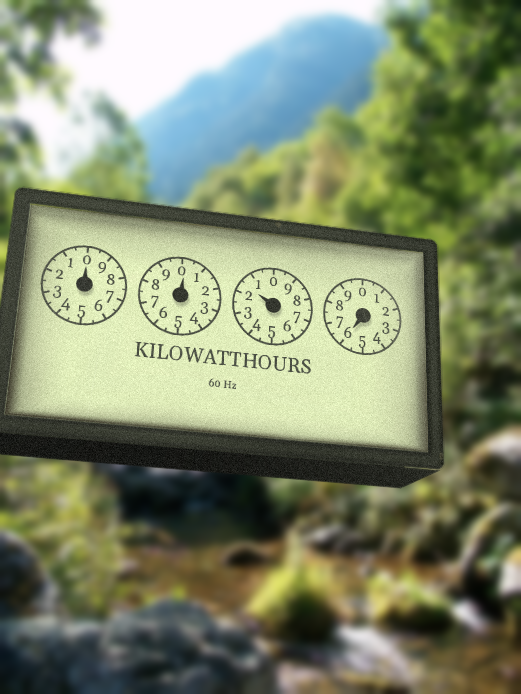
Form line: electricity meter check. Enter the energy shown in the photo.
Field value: 16 kWh
